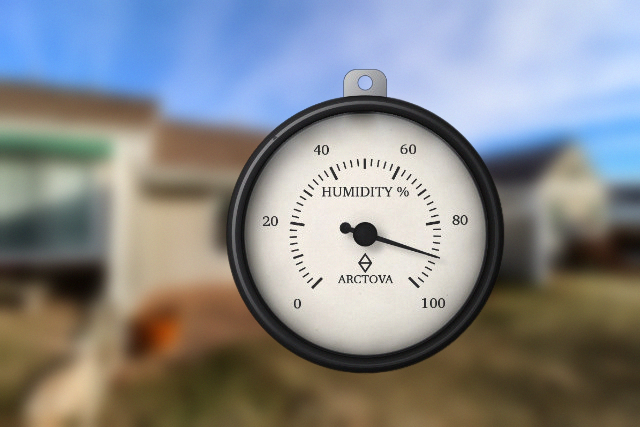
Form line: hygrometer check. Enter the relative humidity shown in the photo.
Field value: 90 %
